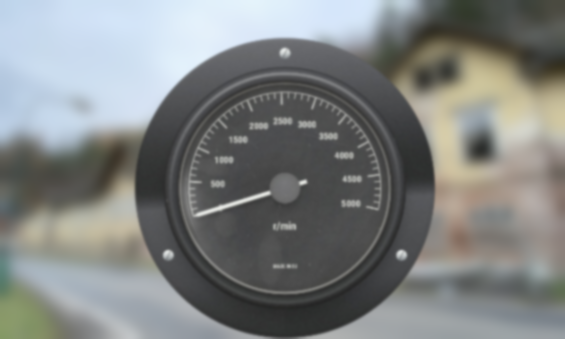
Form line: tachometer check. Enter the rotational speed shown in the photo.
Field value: 0 rpm
